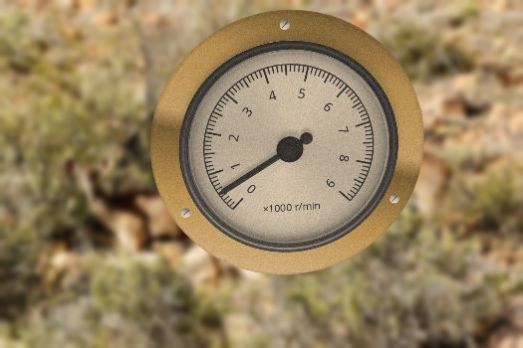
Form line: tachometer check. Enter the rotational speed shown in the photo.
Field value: 500 rpm
